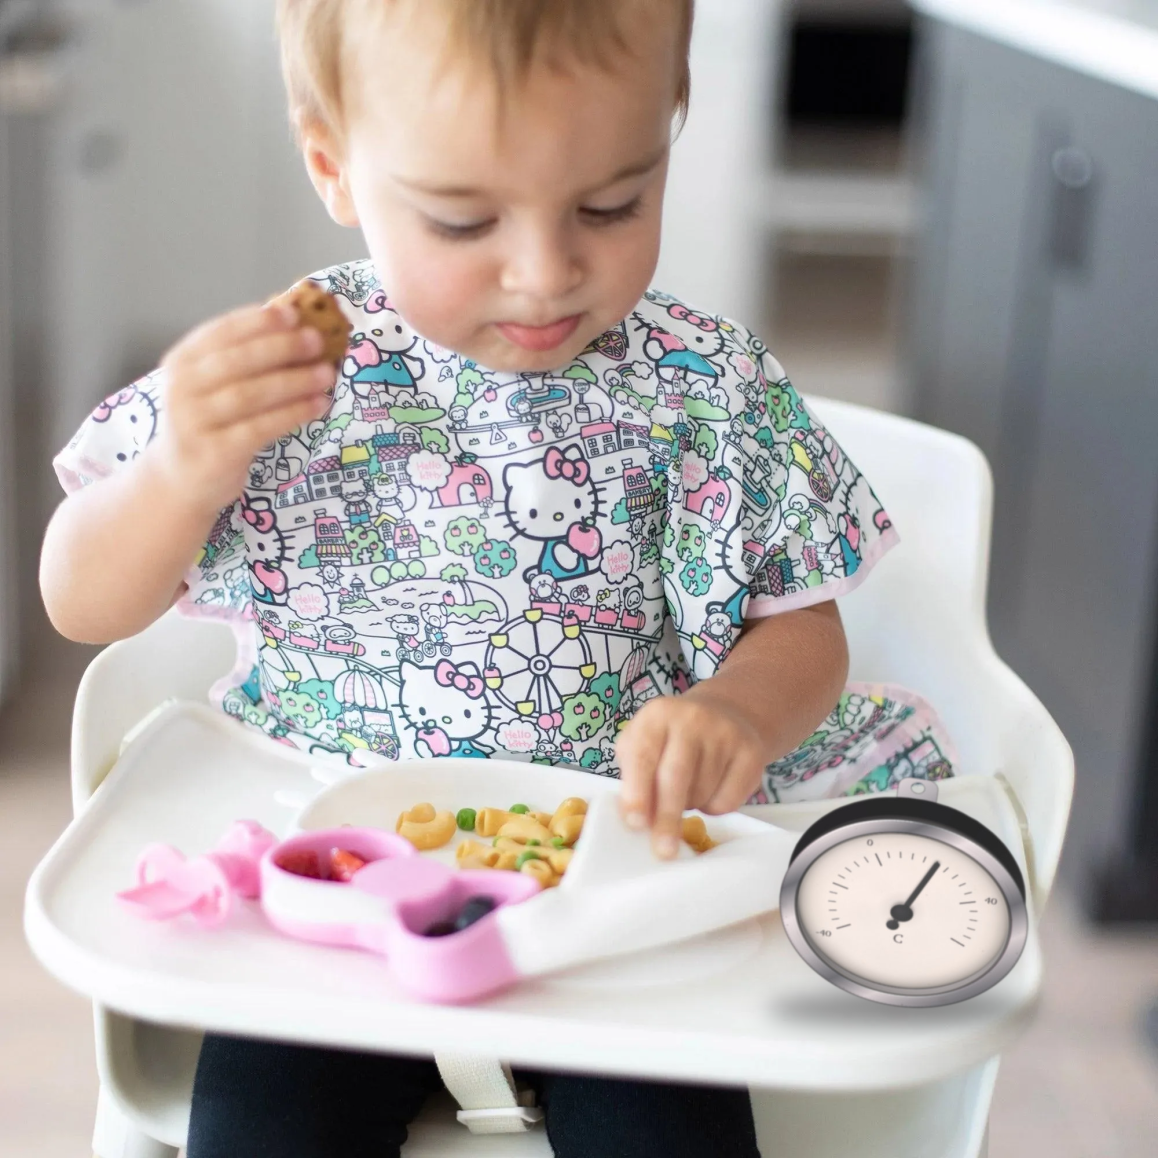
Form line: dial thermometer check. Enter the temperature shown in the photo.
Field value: 20 °C
